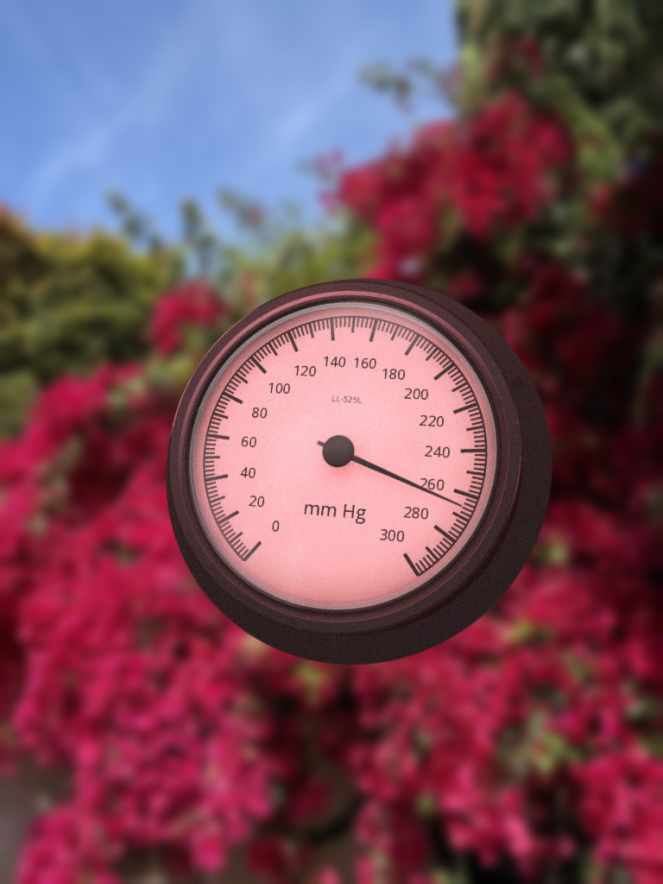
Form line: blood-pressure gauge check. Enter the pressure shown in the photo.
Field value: 266 mmHg
